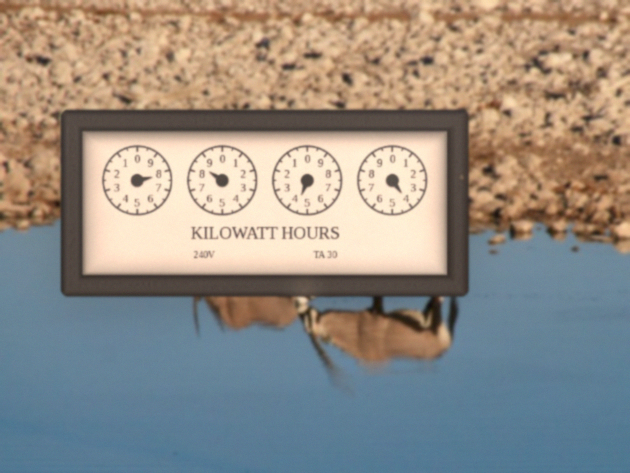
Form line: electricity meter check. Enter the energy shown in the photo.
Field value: 7844 kWh
